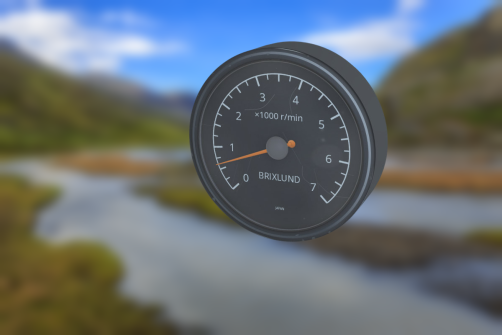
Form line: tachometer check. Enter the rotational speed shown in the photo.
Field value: 625 rpm
